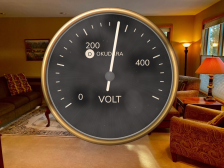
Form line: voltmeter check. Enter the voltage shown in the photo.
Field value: 280 V
